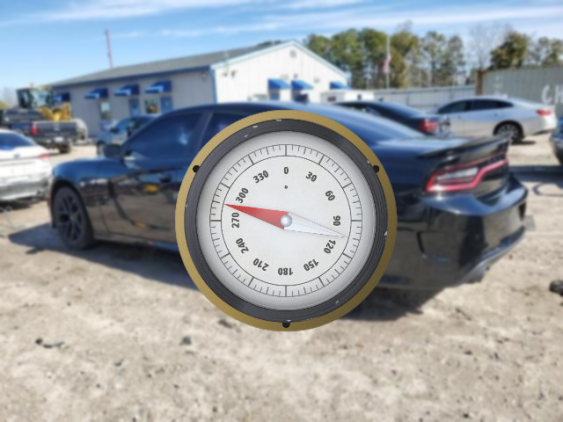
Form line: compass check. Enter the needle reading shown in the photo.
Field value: 285 °
